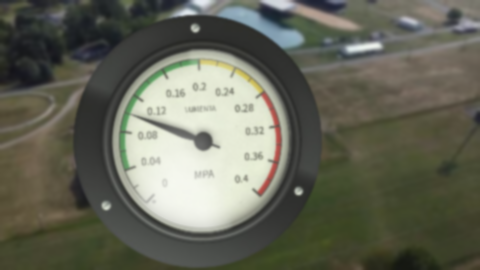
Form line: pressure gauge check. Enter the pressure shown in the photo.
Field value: 0.1 MPa
